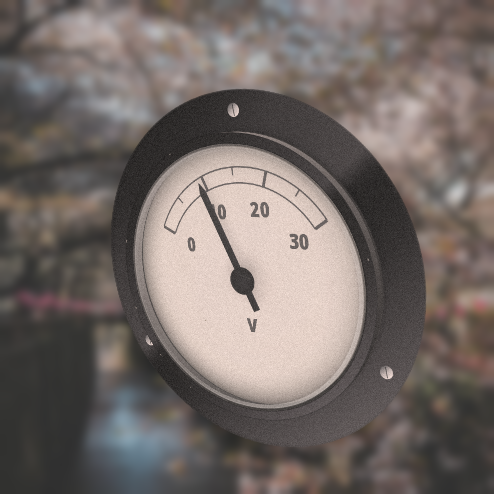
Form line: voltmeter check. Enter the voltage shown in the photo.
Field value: 10 V
